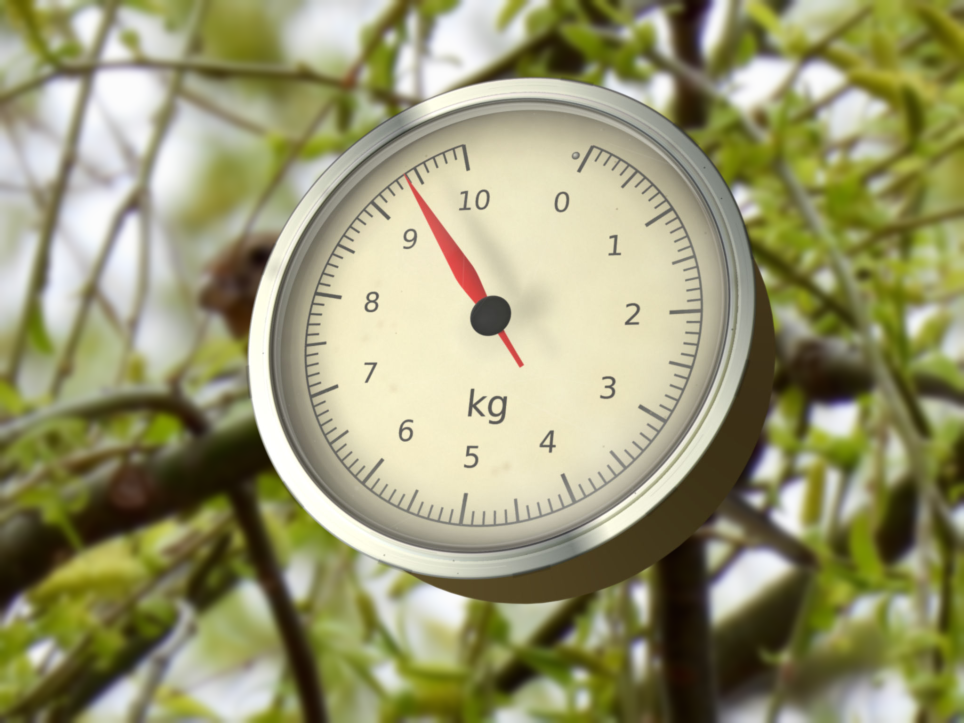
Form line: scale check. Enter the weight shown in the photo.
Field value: 9.4 kg
